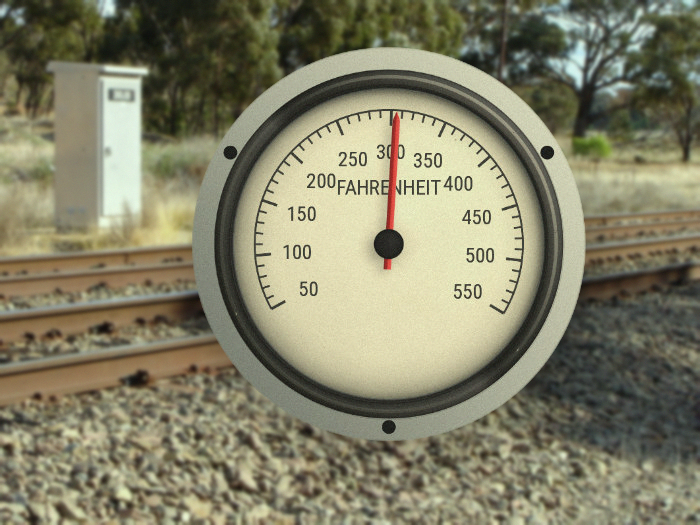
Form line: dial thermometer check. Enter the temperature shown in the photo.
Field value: 305 °F
